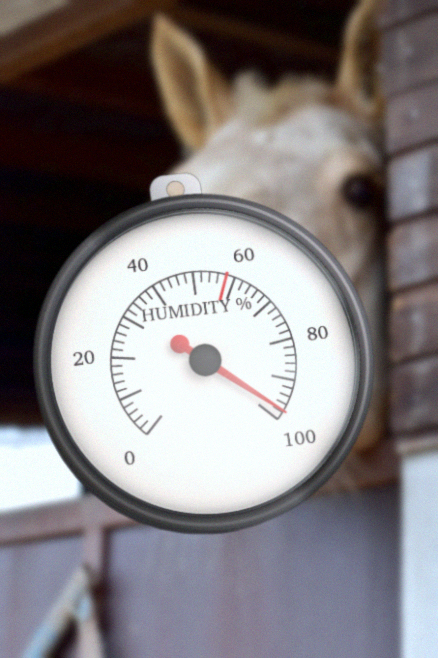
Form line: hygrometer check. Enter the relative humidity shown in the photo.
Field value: 98 %
